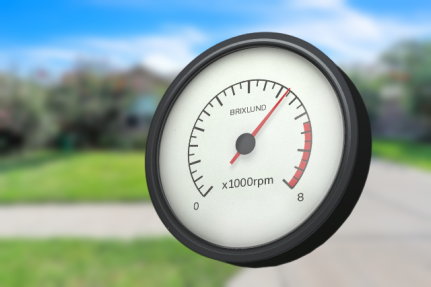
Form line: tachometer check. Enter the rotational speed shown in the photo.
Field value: 5250 rpm
